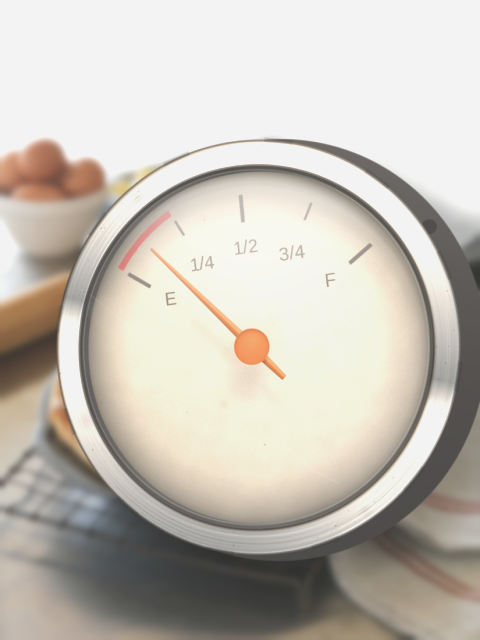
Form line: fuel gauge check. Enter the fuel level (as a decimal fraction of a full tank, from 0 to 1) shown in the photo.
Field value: 0.125
